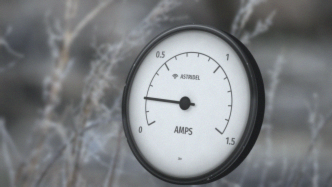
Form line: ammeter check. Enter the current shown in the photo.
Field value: 0.2 A
